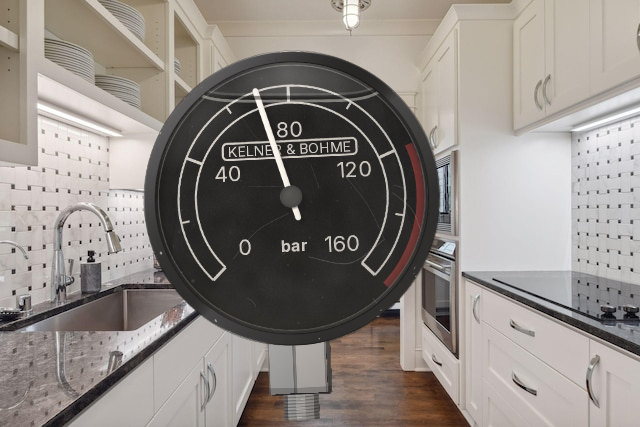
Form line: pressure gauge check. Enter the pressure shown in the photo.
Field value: 70 bar
